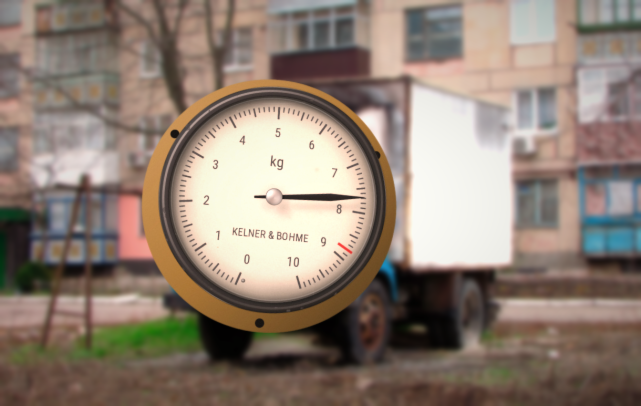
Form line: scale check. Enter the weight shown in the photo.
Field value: 7.7 kg
